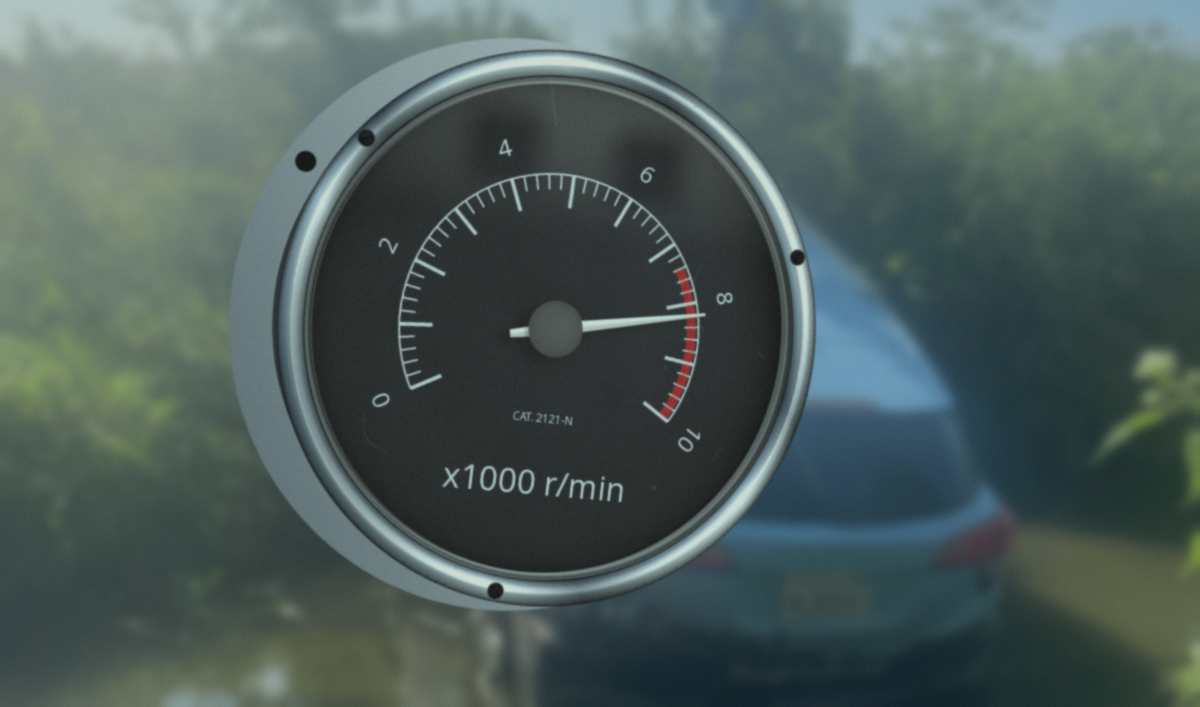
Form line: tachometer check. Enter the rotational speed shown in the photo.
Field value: 8200 rpm
